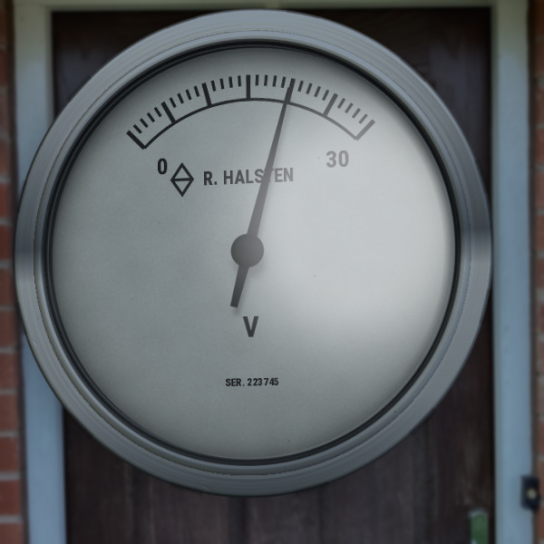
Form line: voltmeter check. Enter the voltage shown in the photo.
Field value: 20 V
